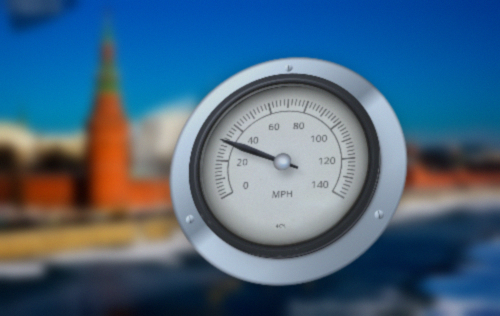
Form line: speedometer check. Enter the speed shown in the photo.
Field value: 30 mph
